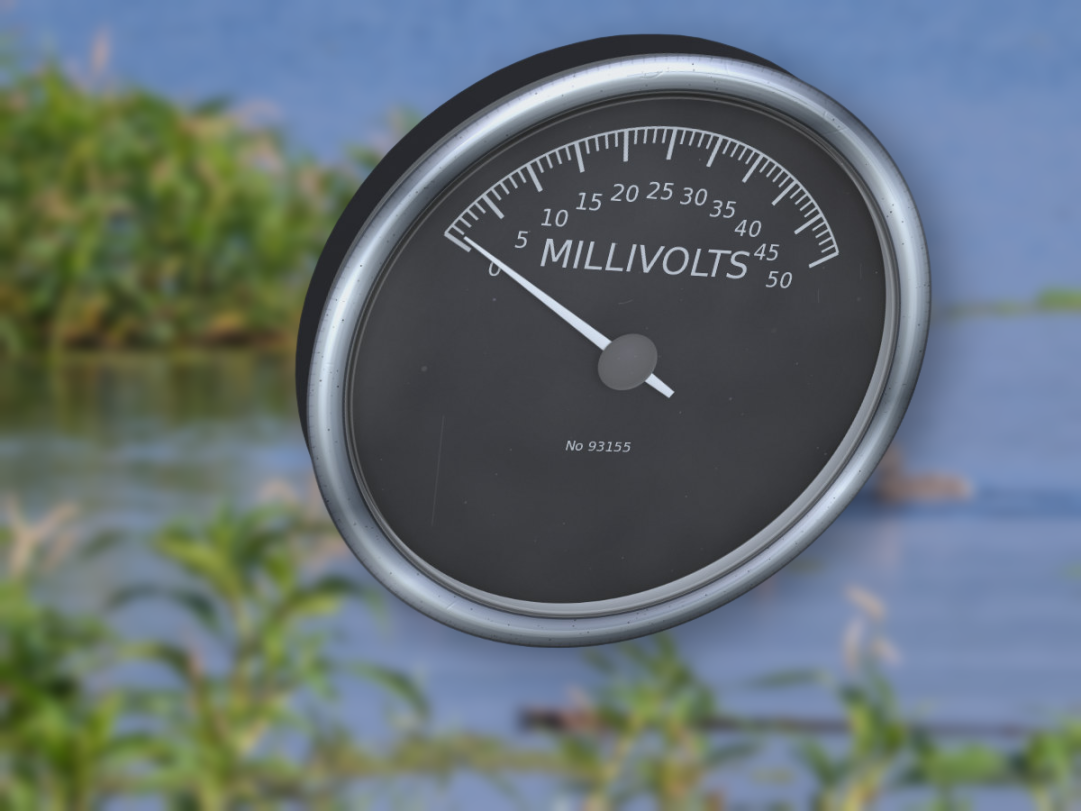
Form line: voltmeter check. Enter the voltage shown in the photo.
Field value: 1 mV
